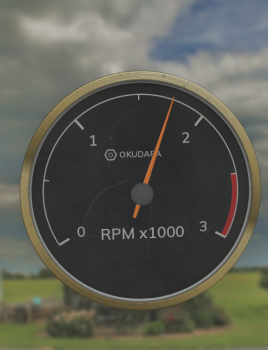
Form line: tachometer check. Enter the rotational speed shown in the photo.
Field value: 1750 rpm
